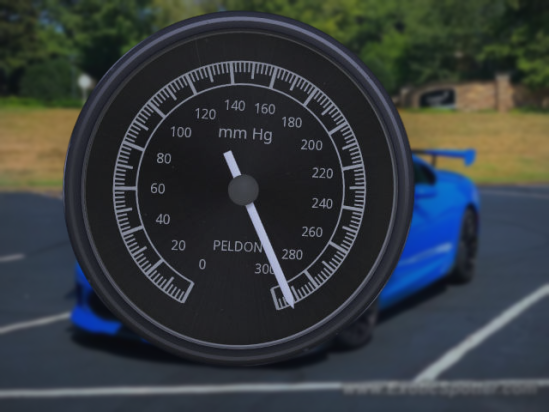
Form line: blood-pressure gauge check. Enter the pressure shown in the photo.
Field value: 294 mmHg
